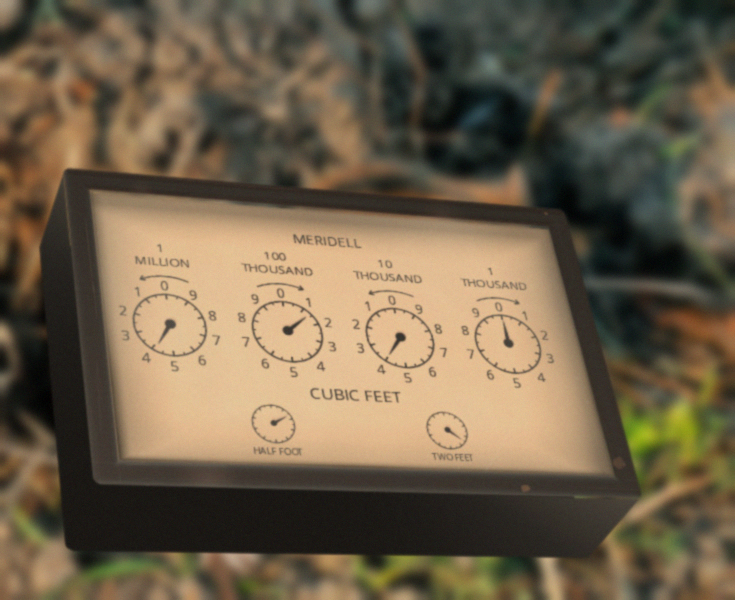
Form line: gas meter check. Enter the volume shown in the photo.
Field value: 414000 ft³
